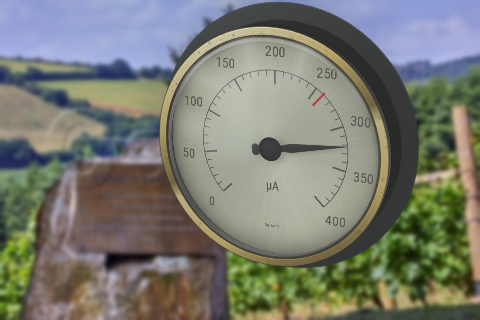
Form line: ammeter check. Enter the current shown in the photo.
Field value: 320 µA
